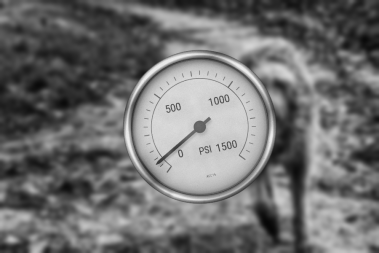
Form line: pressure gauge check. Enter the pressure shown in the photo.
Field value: 75 psi
